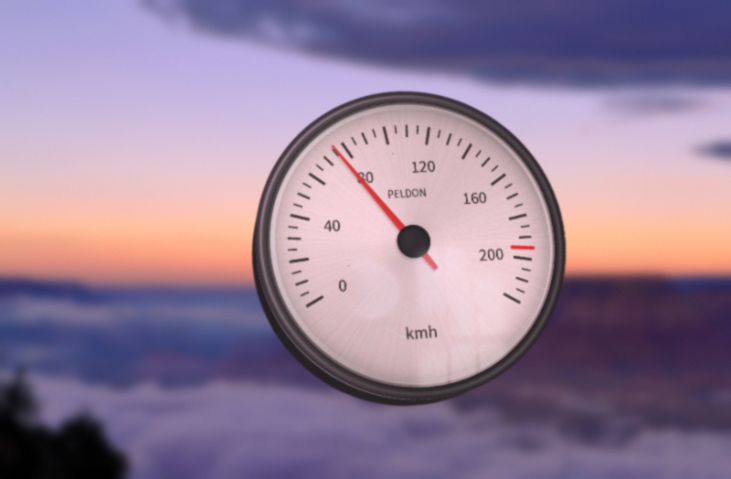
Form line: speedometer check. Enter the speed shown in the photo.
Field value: 75 km/h
